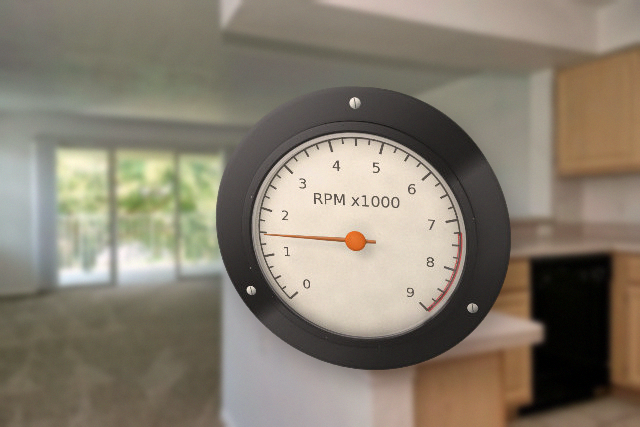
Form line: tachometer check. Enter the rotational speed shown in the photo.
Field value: 1500 rpm
